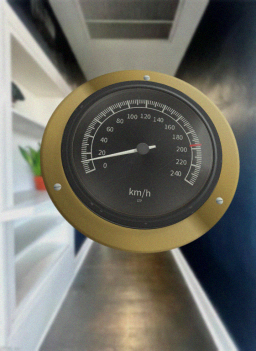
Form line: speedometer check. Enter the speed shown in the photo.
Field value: 10 km/h
